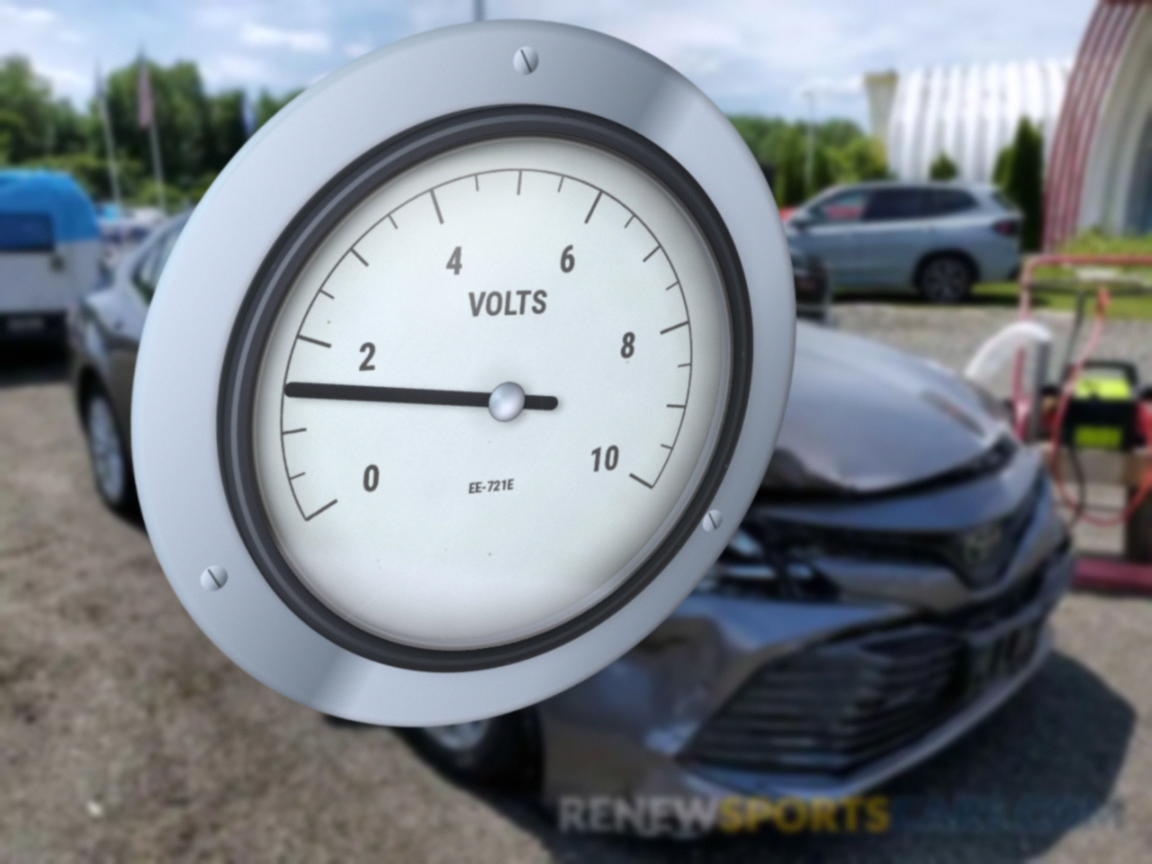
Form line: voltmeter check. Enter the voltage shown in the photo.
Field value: 1.5 V
